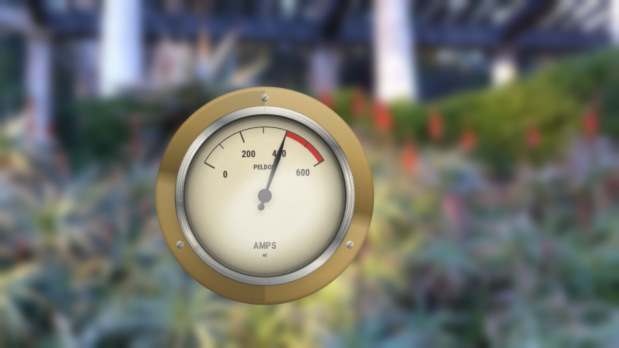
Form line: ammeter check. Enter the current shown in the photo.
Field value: 400 A
